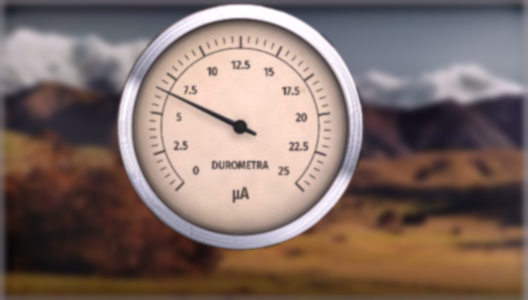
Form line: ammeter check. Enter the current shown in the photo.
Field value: 6.5 µA
